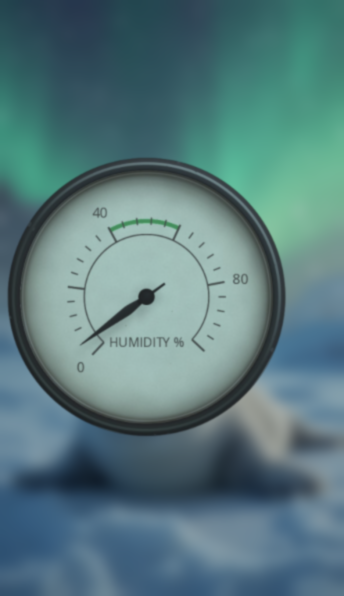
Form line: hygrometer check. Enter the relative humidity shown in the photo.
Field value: 4 %
